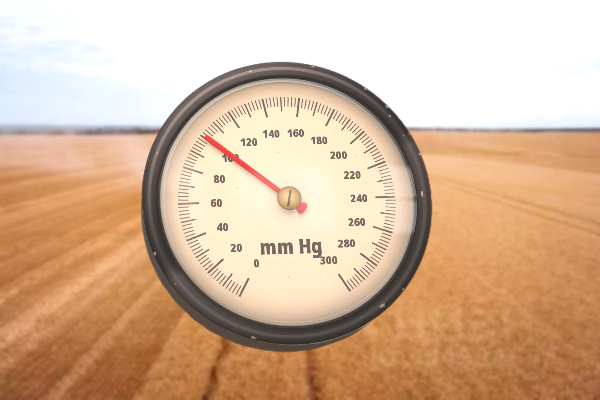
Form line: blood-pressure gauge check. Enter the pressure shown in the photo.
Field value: 100 mmHg
